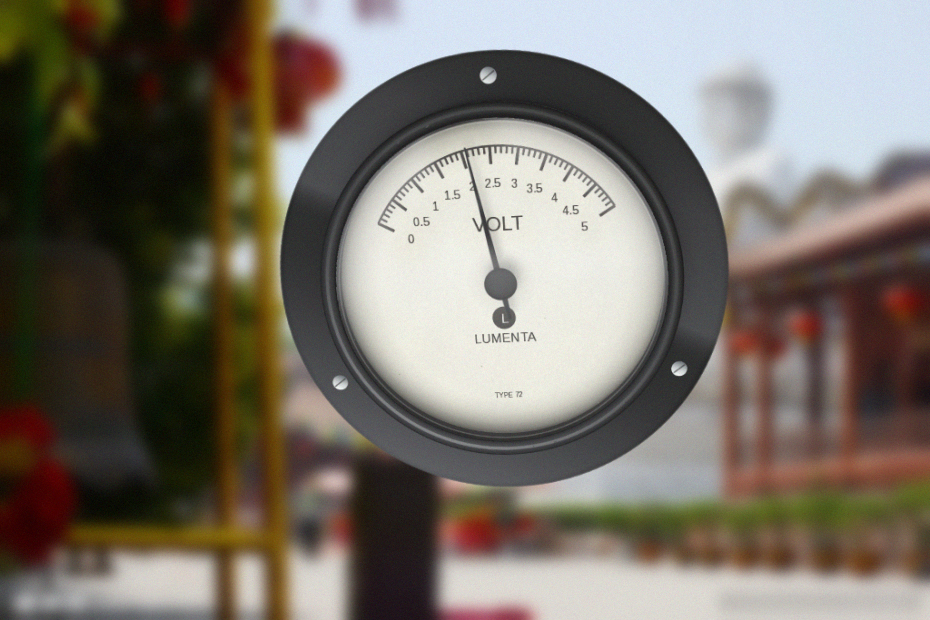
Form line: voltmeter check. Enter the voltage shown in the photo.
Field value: 2.1 V
